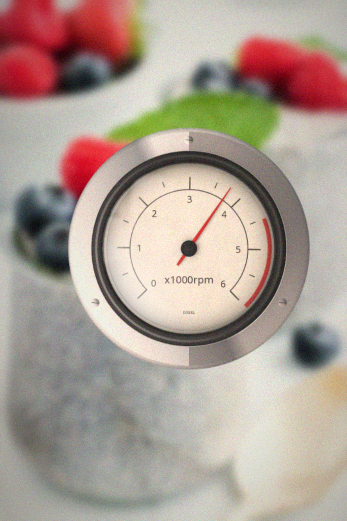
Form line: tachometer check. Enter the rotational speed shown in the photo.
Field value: 3750 rpm
